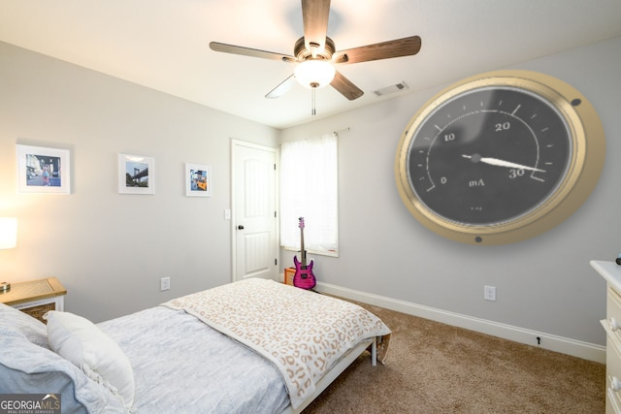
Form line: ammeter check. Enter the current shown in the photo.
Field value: 29 mA
